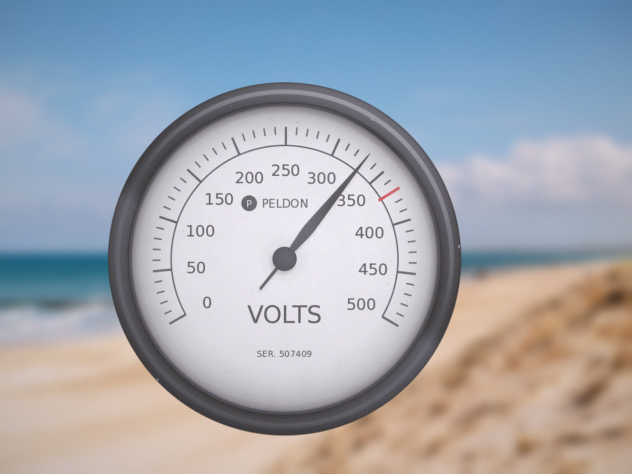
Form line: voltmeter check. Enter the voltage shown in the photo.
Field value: 330 V
